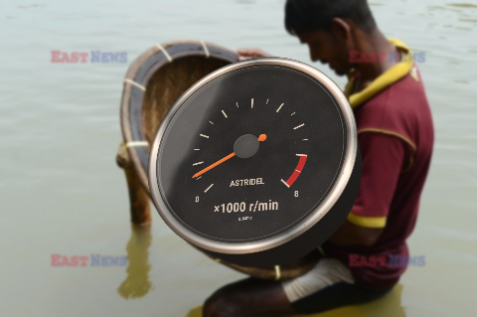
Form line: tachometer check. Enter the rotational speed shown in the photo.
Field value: 500 rpm
